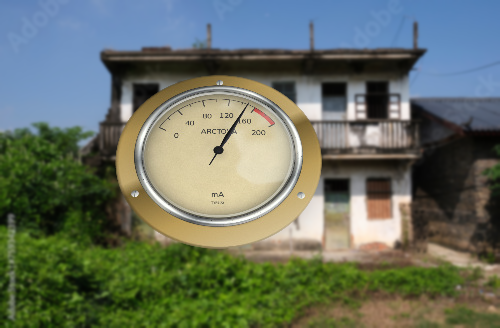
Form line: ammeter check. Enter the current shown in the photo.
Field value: 150 mA
